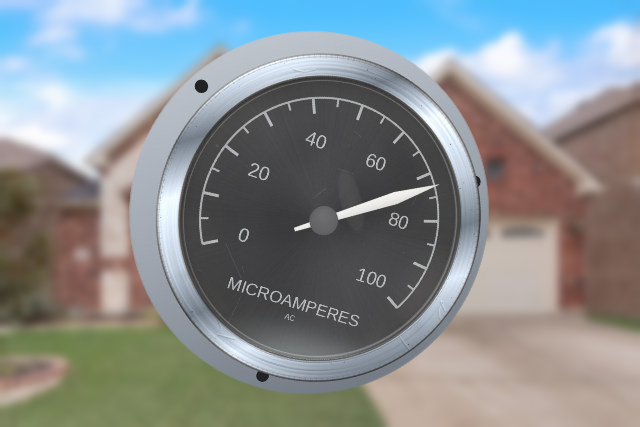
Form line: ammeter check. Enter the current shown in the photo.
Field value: 72.5 µA
